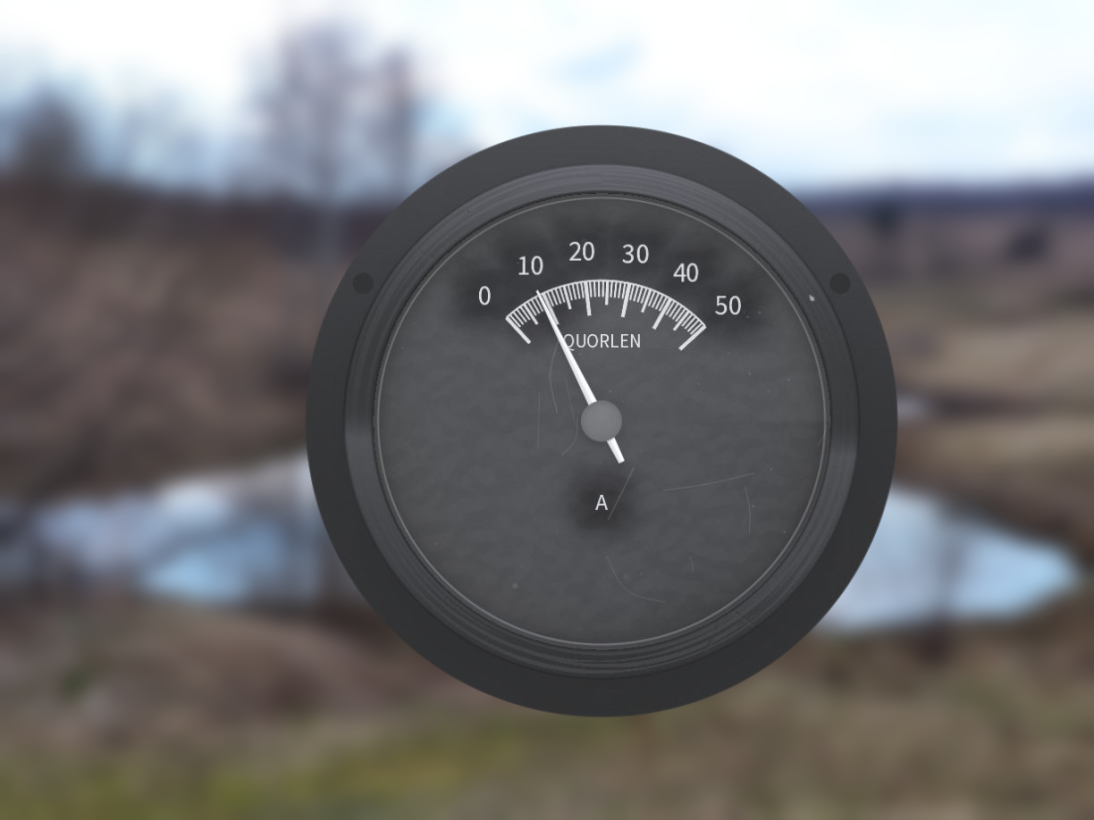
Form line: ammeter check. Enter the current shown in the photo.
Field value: 9 A
